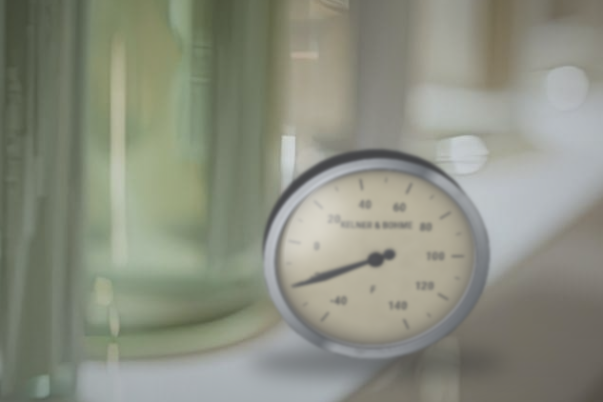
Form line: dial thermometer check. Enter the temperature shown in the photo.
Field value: -20 °F
